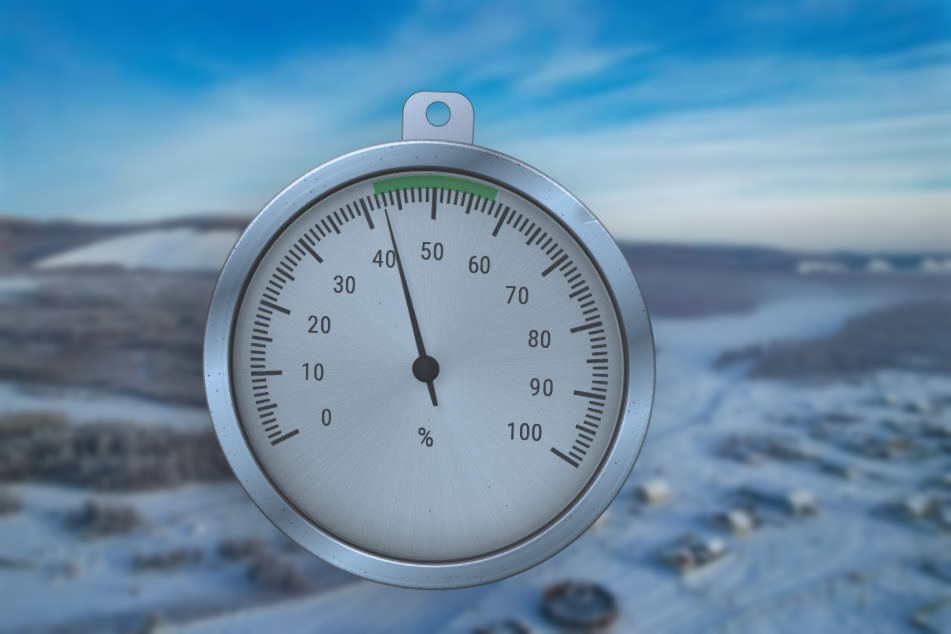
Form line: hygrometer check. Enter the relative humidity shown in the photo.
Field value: 43 %
